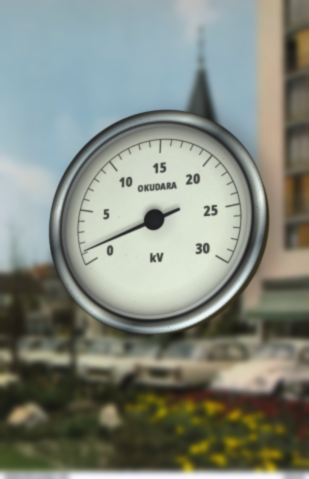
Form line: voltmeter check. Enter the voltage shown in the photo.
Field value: 1 kV
